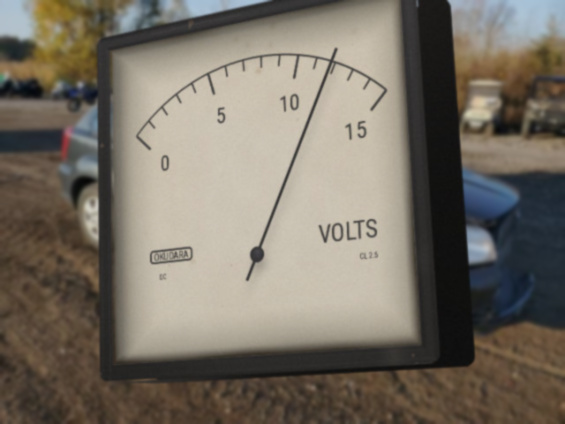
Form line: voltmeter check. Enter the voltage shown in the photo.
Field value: 12 V
